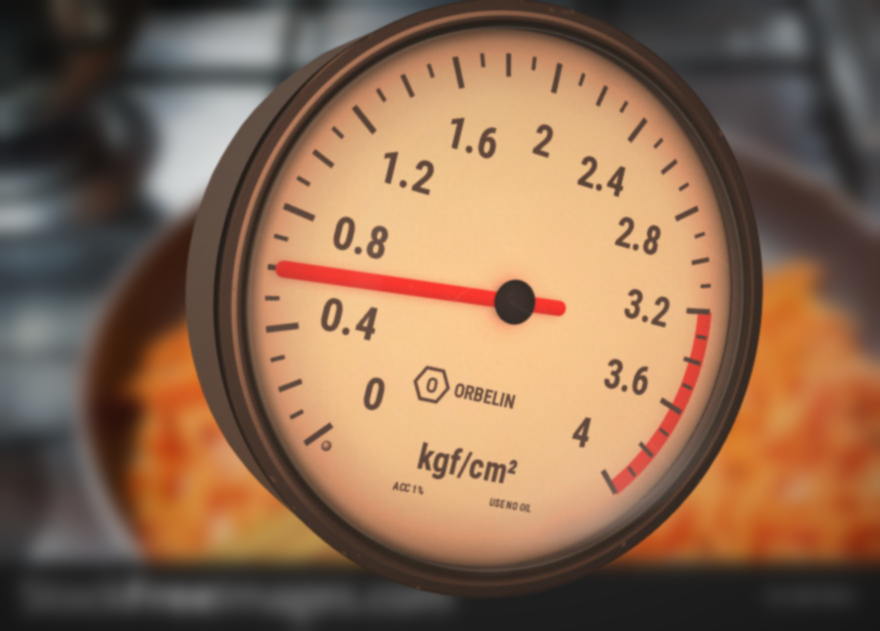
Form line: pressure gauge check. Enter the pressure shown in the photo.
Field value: 0.6 kg/cm²
